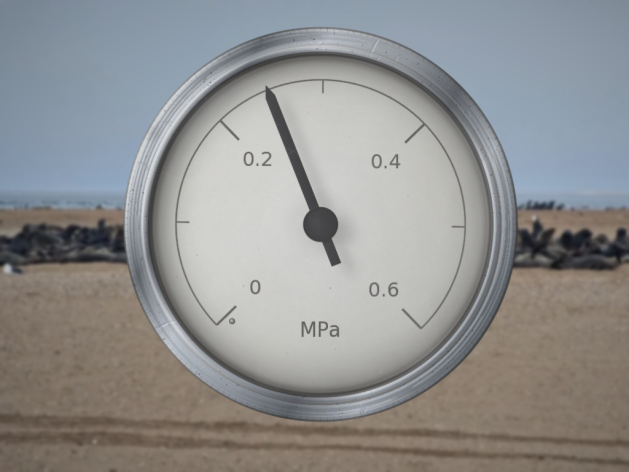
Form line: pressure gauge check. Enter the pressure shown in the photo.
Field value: 0.25 MPa
